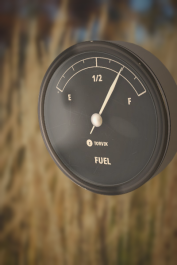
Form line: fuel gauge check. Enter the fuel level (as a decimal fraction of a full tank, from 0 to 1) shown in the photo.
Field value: 0.75
